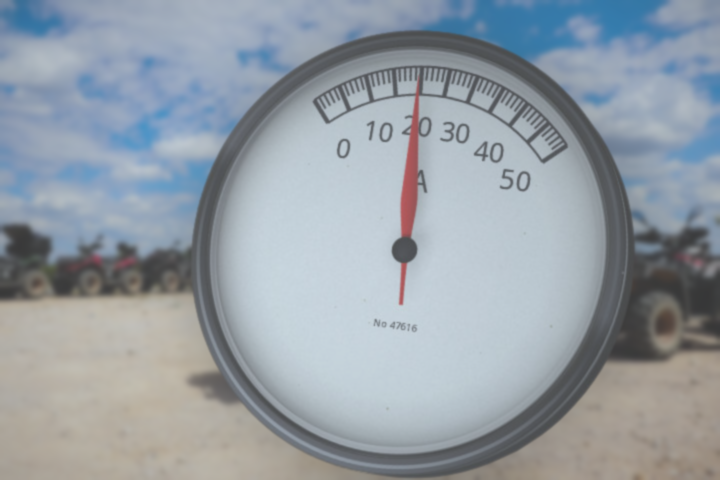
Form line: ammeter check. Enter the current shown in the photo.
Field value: 20 A
